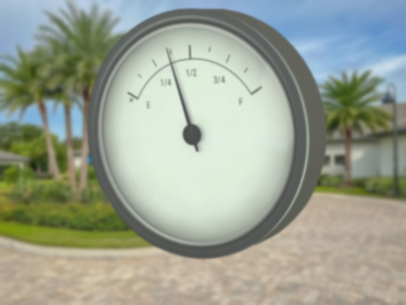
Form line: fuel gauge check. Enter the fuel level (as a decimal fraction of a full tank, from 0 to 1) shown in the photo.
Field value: 0.375
